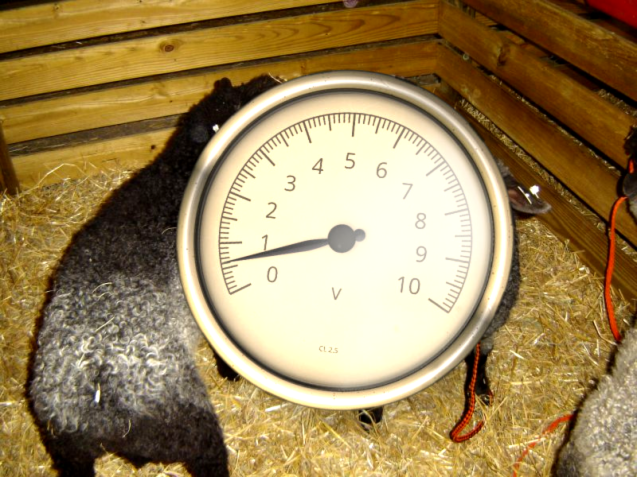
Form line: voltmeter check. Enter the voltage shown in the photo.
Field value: 0.6 V
